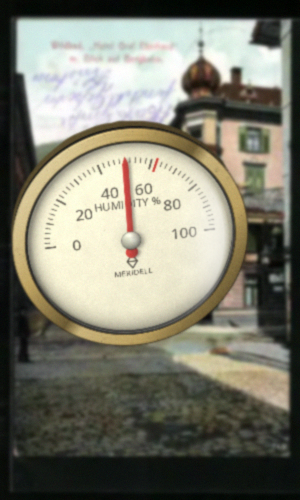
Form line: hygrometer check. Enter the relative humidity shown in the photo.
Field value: 50 %
